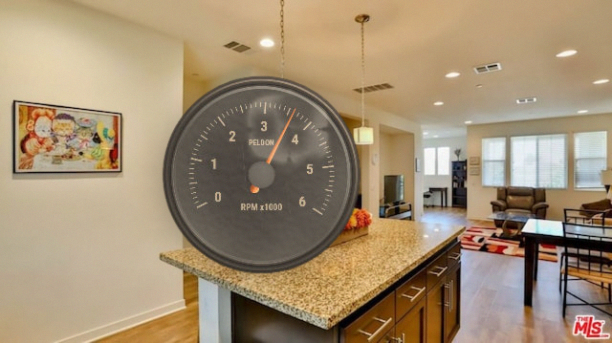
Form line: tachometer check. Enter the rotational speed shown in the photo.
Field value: 3600 rpm
